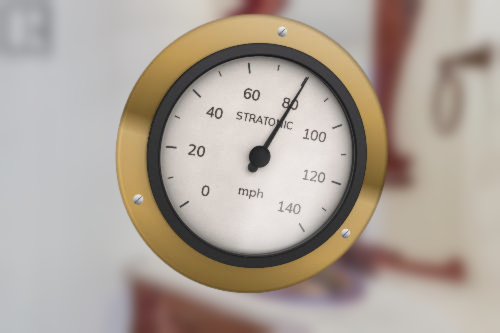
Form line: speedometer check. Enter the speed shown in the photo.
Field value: 80 mph
